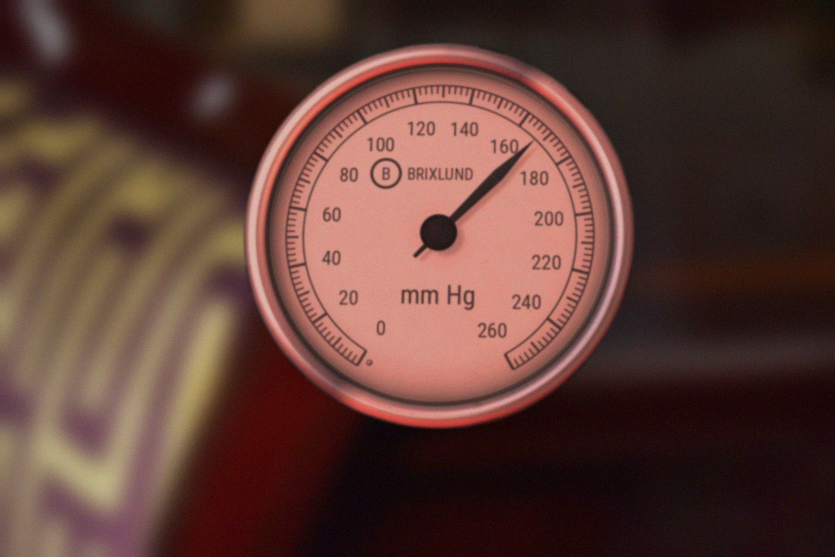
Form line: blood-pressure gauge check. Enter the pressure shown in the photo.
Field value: 168 mmHg
